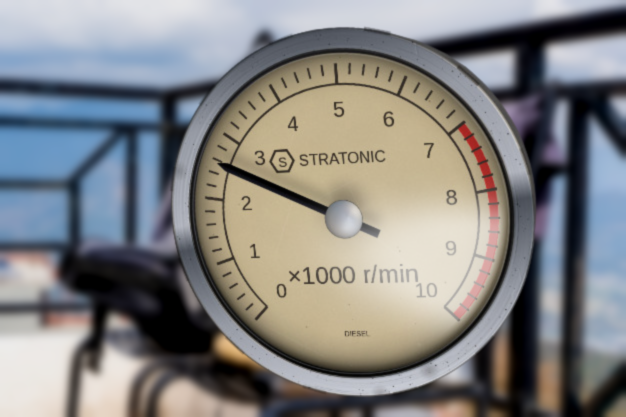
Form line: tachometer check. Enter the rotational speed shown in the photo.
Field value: 2600 rpm
